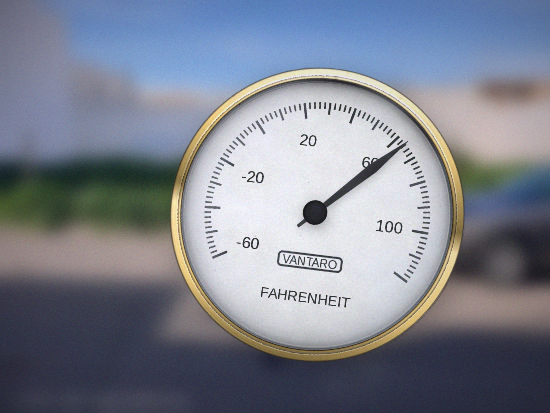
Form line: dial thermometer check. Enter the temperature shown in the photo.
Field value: 64 °F
